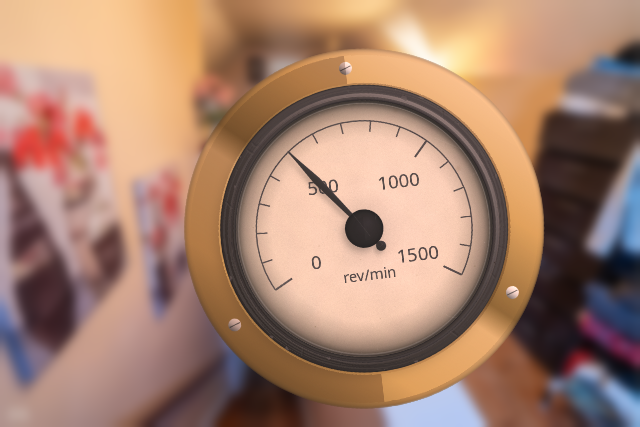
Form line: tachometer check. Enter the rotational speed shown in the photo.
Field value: 500 rpm
